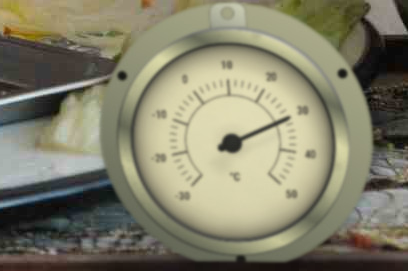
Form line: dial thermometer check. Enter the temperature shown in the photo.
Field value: 30 °C
